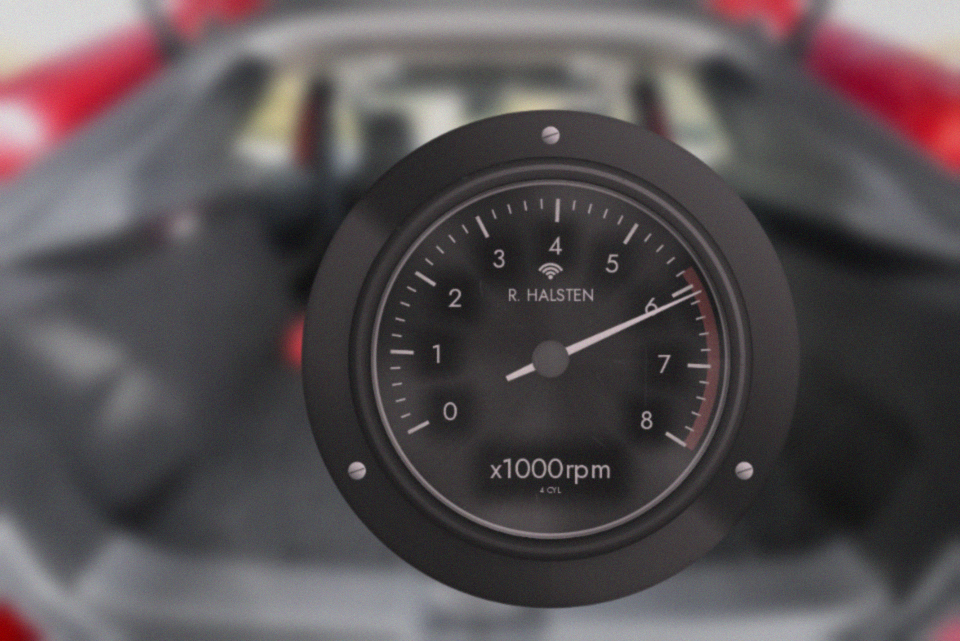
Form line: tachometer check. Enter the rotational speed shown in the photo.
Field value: 6100 rpm
